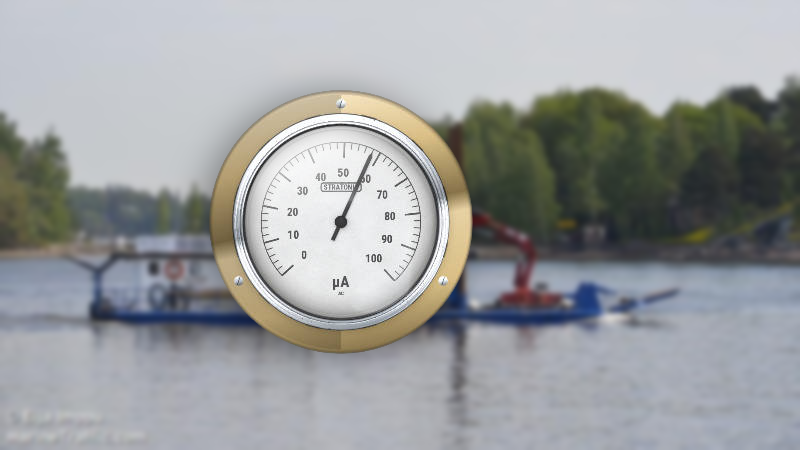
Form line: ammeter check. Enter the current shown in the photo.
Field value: 58 µA
